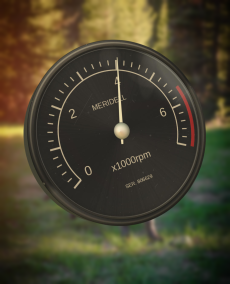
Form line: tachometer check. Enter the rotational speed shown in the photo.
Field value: 4000 rpm
